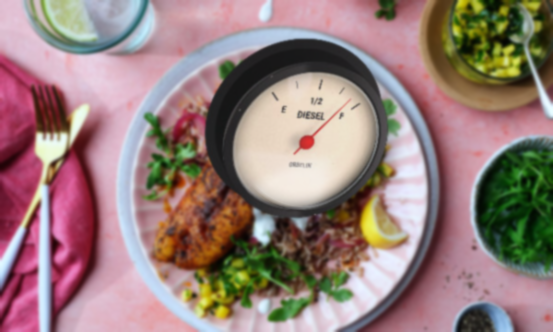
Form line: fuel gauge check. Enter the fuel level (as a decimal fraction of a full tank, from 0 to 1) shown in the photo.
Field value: 0.875
